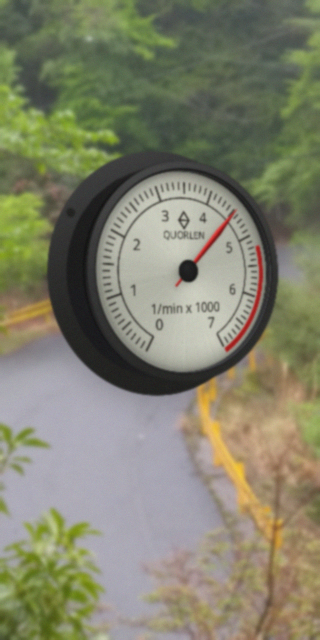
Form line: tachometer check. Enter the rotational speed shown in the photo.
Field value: 4500 rpm
